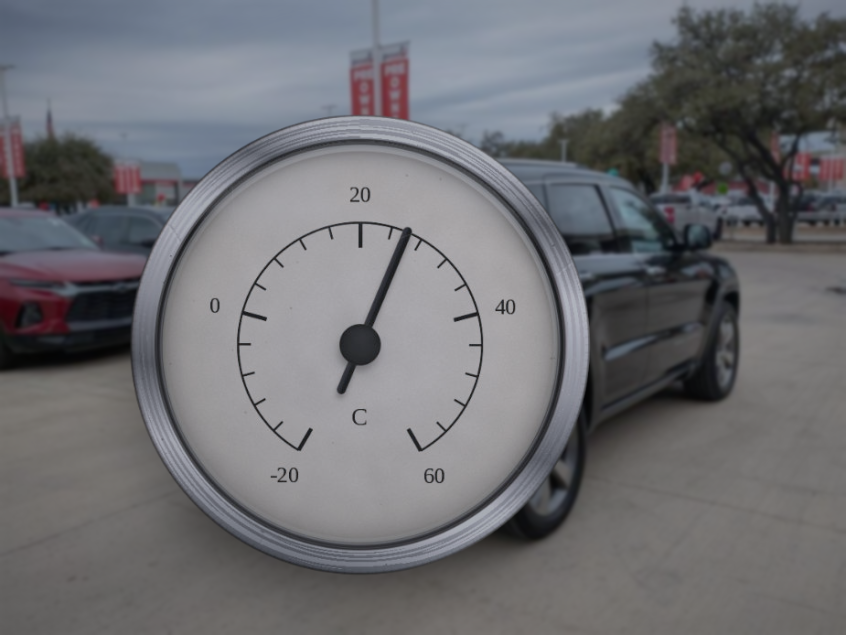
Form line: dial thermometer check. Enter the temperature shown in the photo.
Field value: 26 °C
